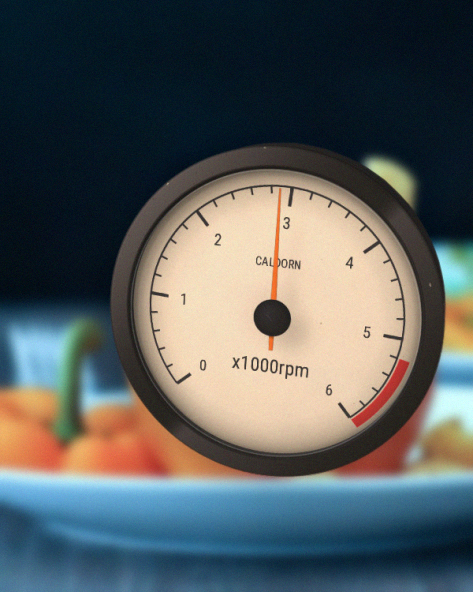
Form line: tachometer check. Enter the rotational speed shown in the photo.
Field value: 2900 rpm
